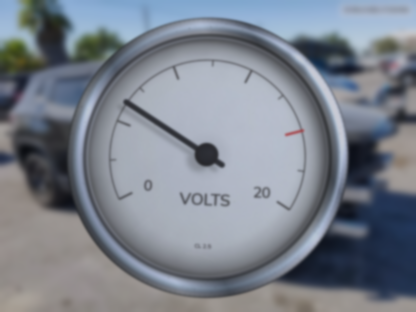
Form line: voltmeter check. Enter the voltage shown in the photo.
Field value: 5 V
